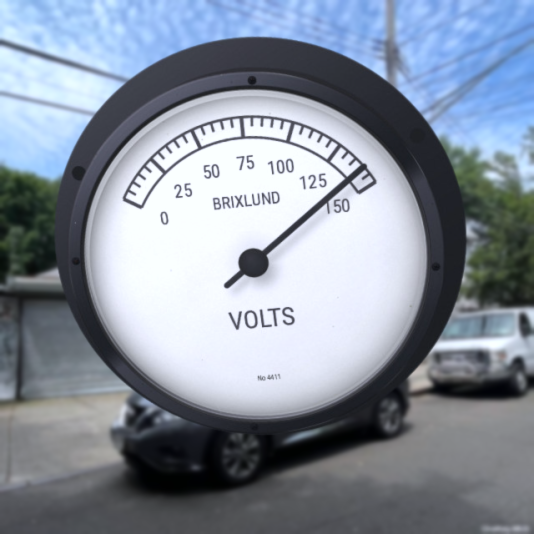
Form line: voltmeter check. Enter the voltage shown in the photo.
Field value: 140 V
